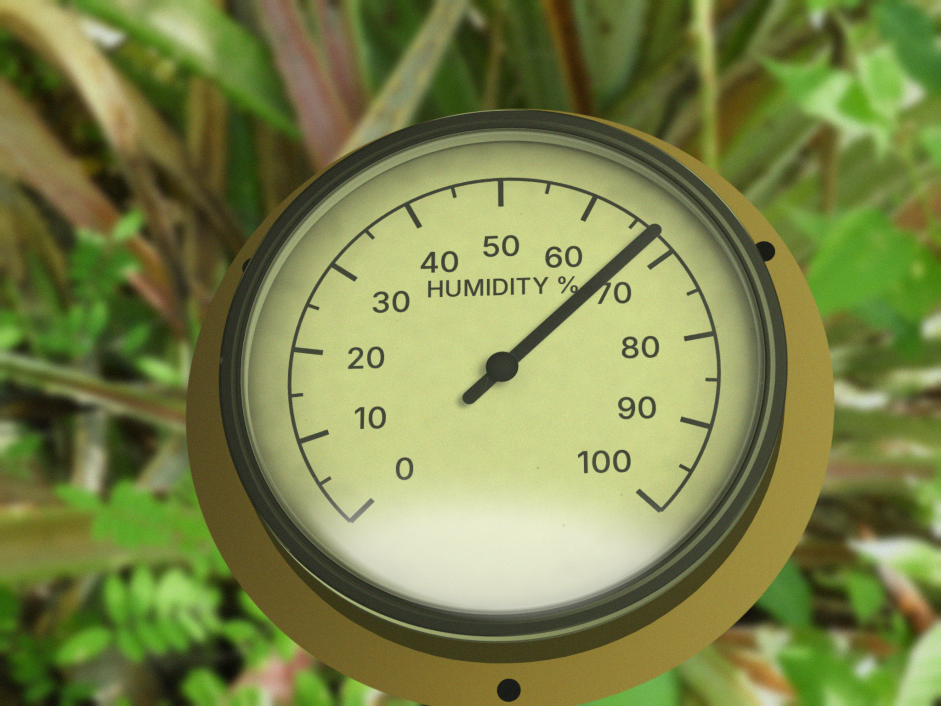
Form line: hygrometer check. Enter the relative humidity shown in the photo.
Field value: 67.5 %
